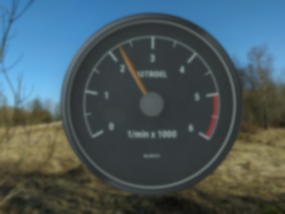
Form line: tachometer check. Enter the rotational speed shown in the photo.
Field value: 2250 rpm
